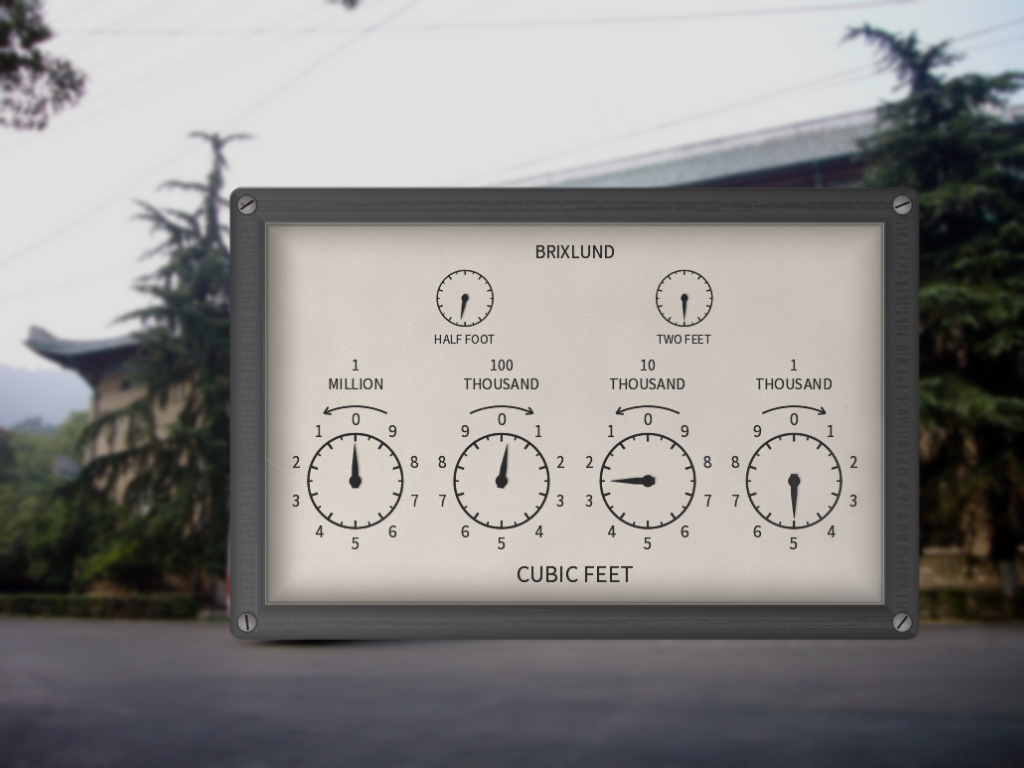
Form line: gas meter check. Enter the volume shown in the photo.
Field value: 2500 ft³
